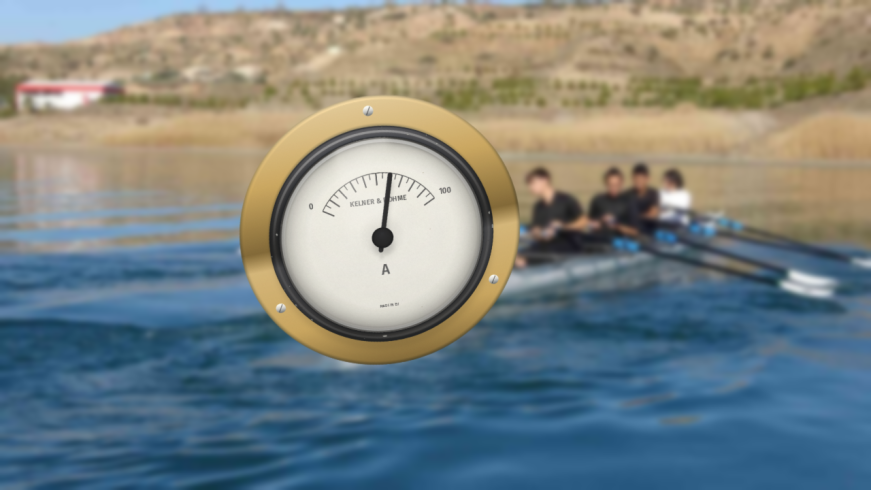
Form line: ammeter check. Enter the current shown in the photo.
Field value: 60 A
